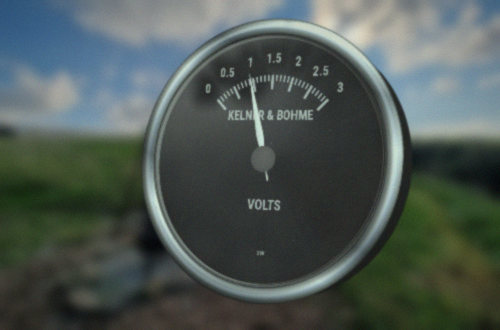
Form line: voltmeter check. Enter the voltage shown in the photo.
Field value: 1 V
